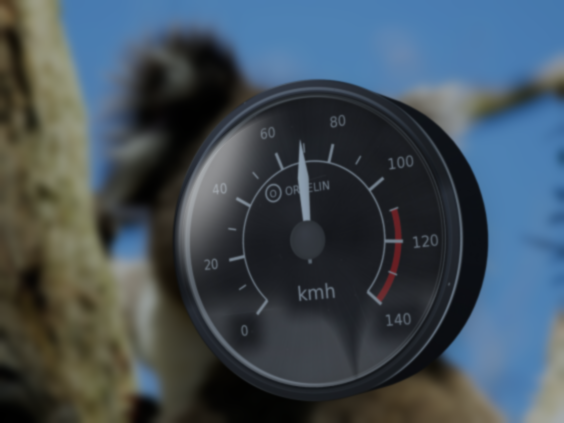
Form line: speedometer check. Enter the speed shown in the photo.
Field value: 70 km/h
